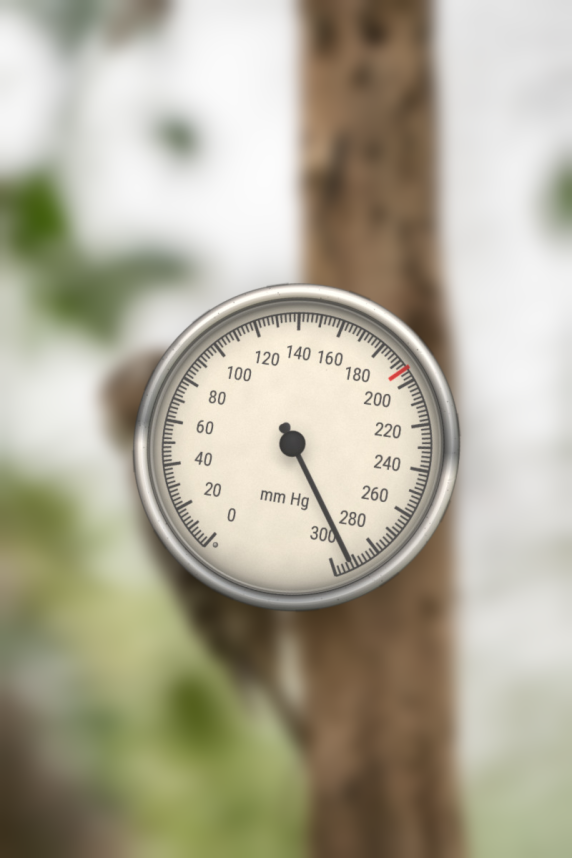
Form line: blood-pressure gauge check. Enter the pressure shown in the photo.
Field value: 292 mmHg
